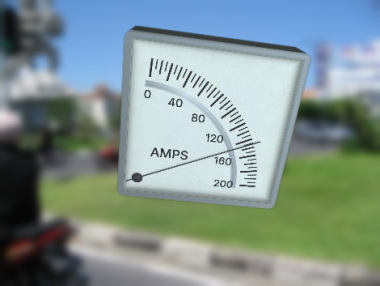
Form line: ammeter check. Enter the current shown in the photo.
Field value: 145 A
